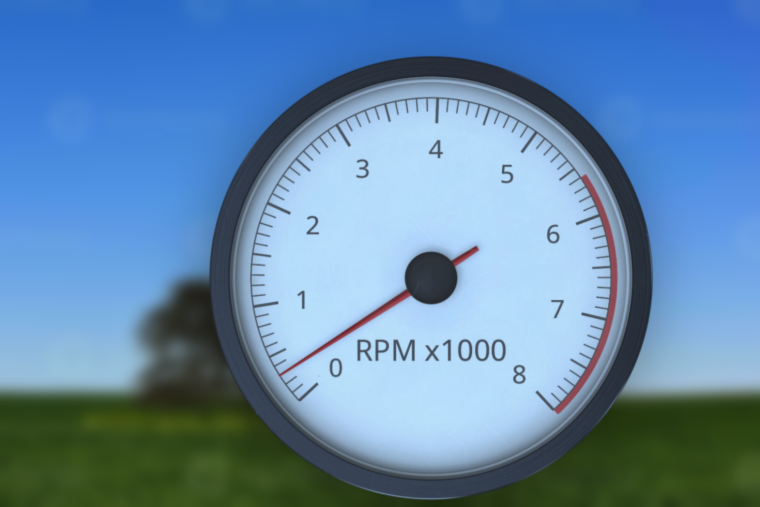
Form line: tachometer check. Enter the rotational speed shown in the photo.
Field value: 300 rpm
